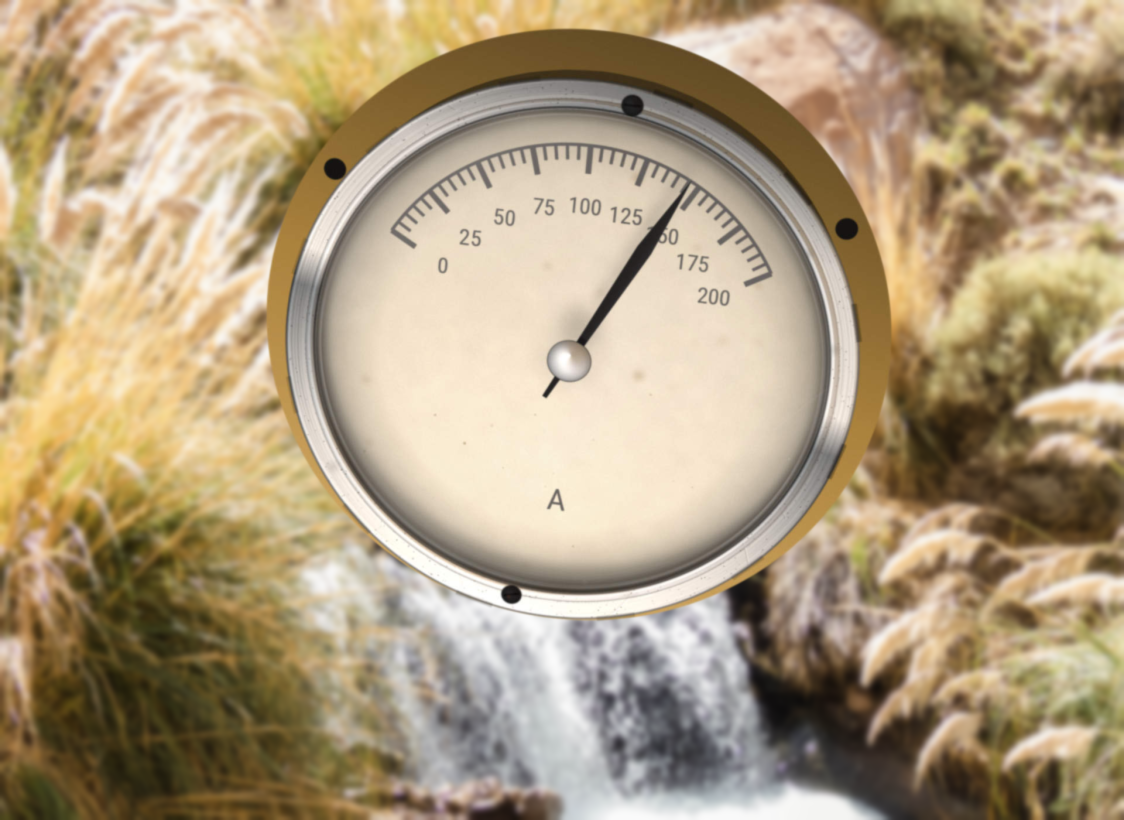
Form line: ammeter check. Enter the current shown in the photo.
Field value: 145 A
